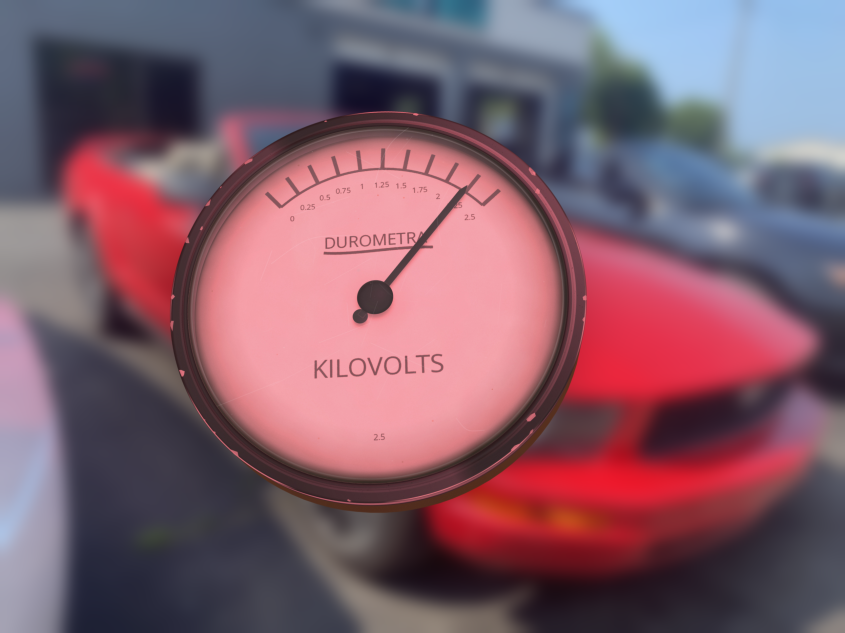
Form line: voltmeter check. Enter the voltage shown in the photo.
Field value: 2.25 kV
